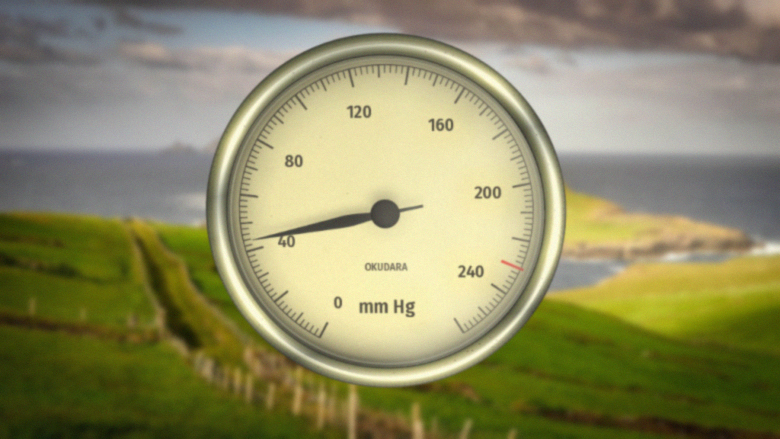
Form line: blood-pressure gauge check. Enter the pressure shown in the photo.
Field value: 44 mmHg
